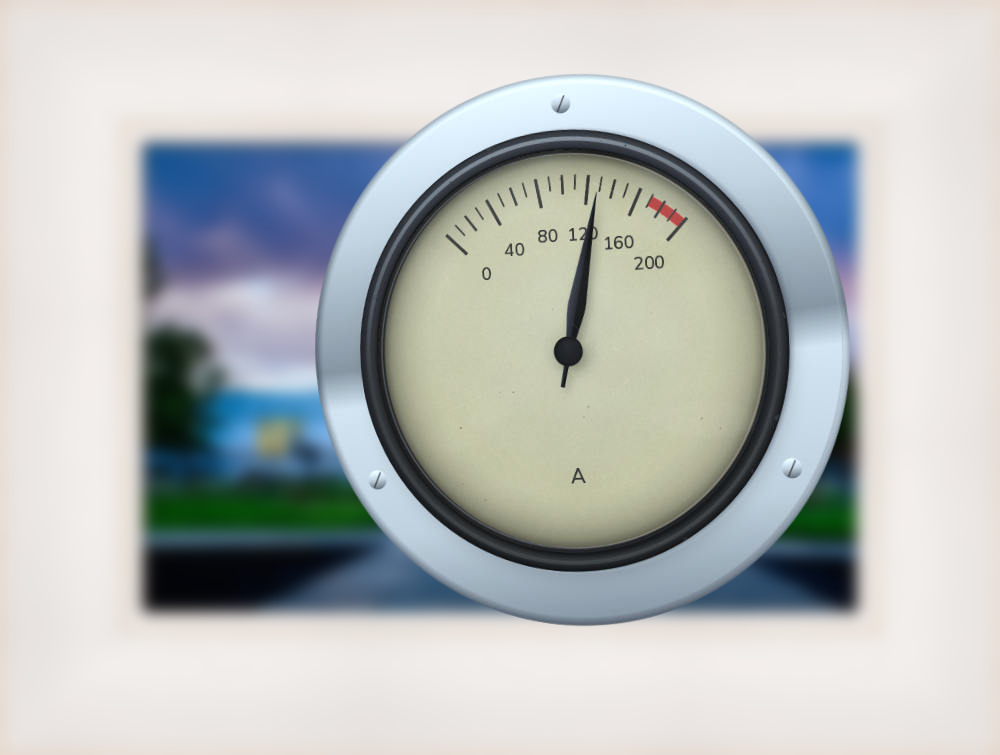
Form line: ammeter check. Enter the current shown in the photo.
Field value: 130 A
